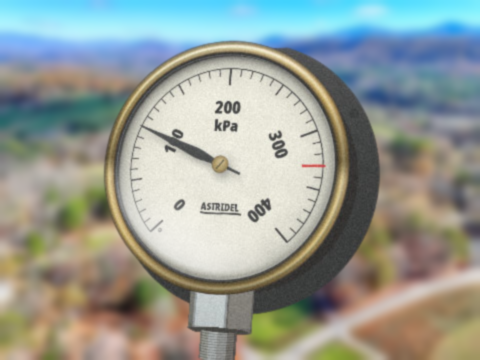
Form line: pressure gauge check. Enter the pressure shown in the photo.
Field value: 100 kPa
